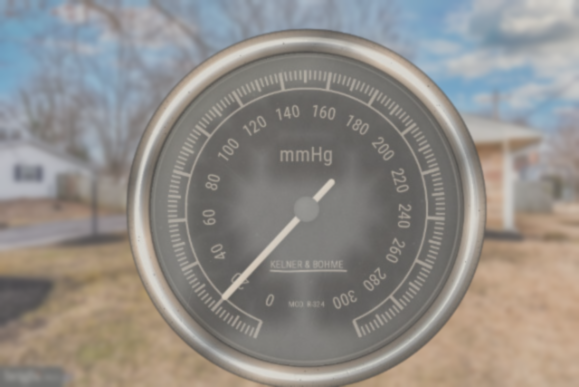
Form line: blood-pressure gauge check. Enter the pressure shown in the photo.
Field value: 20 mmHg
